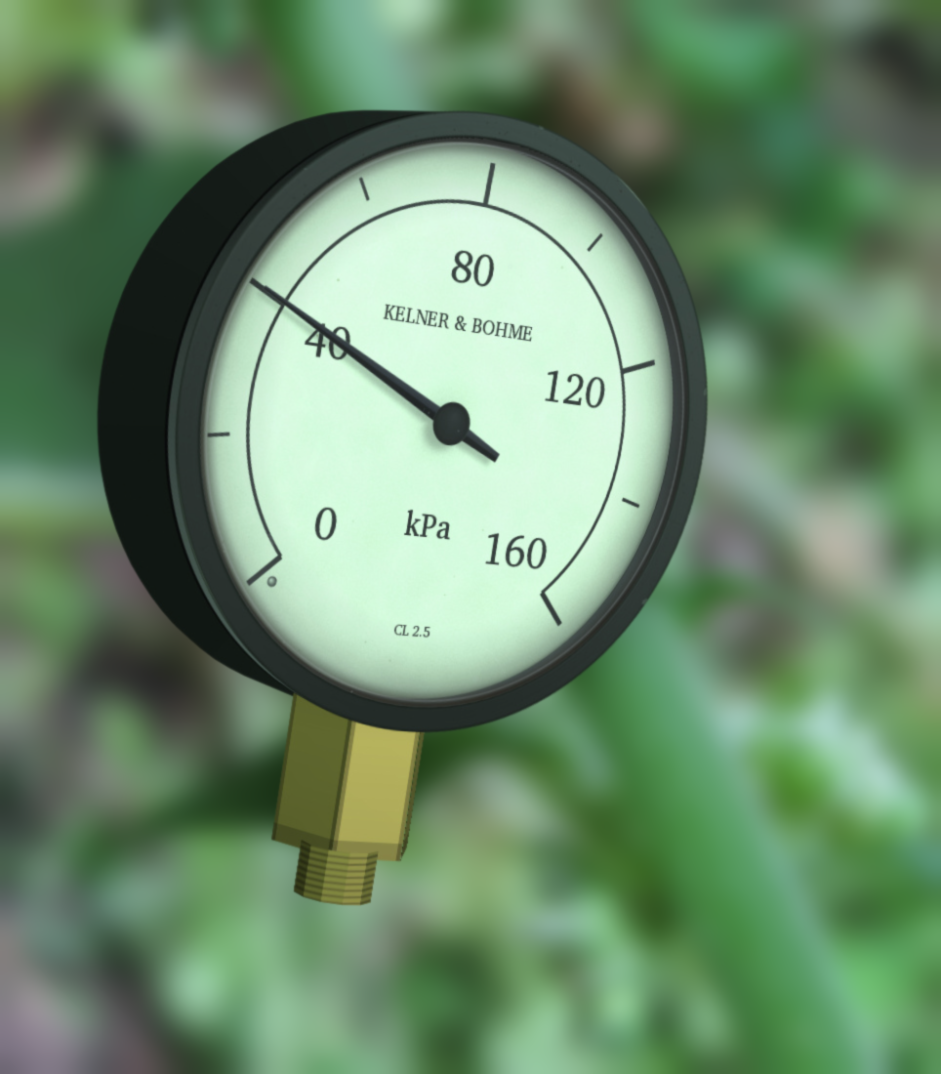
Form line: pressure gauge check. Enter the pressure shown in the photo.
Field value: 40 kPa
